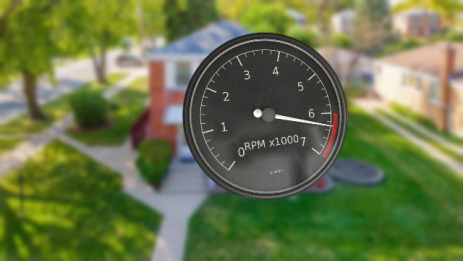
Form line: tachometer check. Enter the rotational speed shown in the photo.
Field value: 6300 rpm
